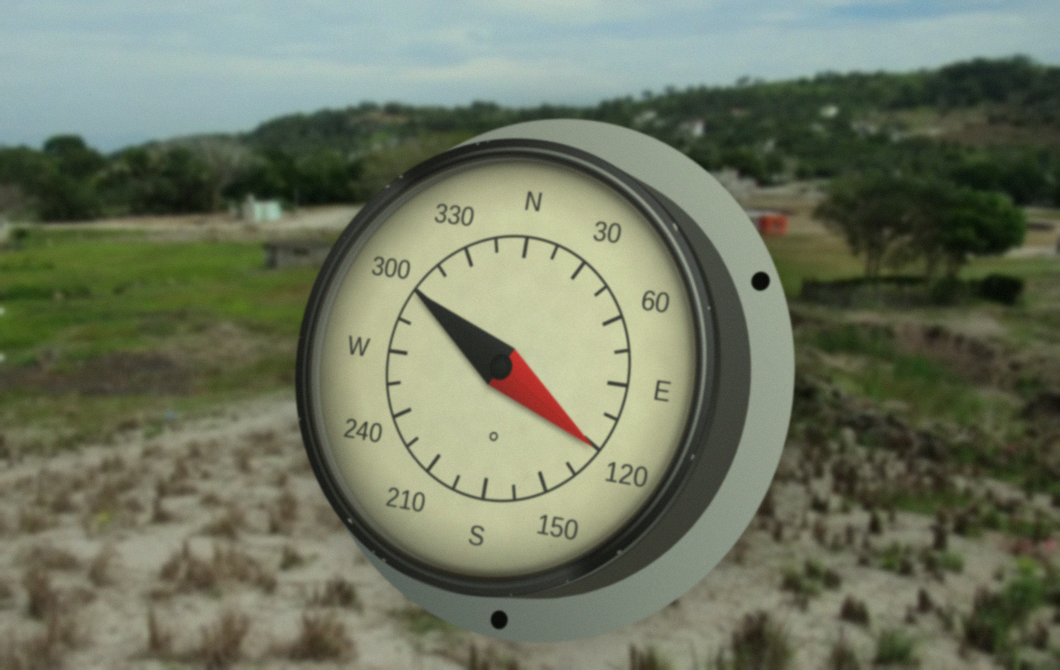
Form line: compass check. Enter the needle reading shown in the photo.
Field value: 120 °
